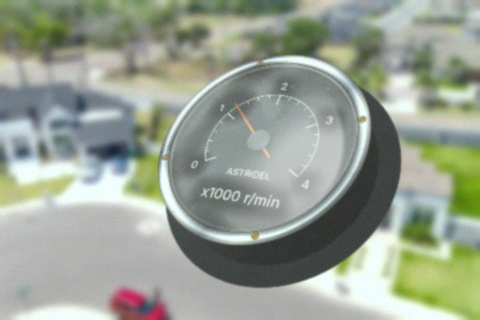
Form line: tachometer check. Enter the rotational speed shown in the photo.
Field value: 1200 rpm
